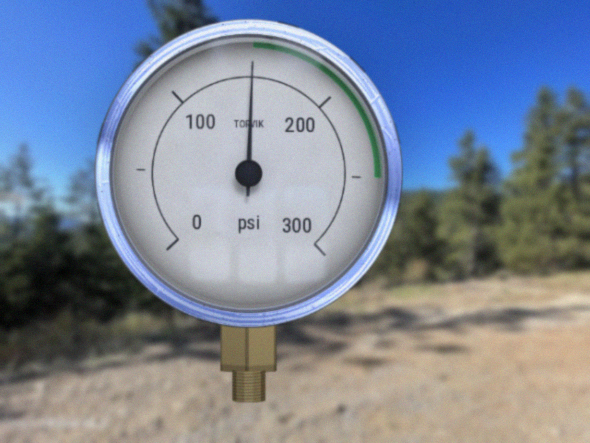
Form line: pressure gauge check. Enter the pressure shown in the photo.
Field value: 150 psi
